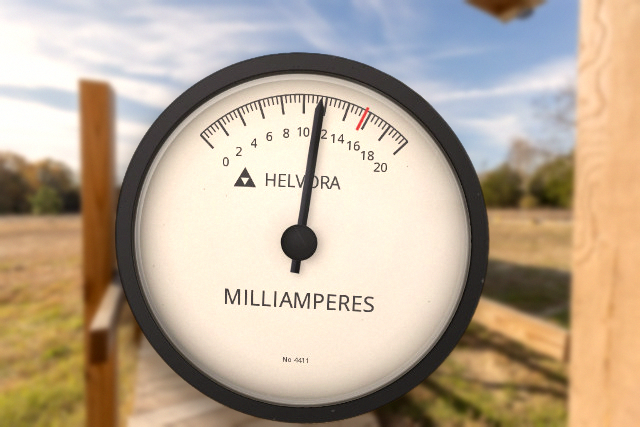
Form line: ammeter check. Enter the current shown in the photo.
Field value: 11.6 mA
